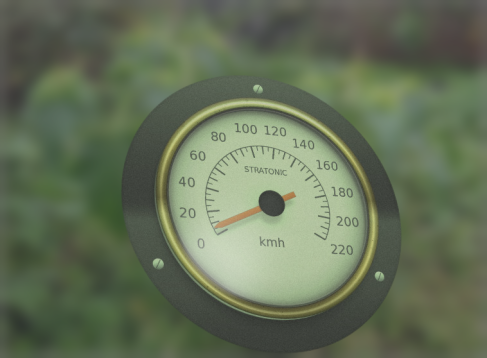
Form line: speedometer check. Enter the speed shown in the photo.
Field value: 5 km/h
